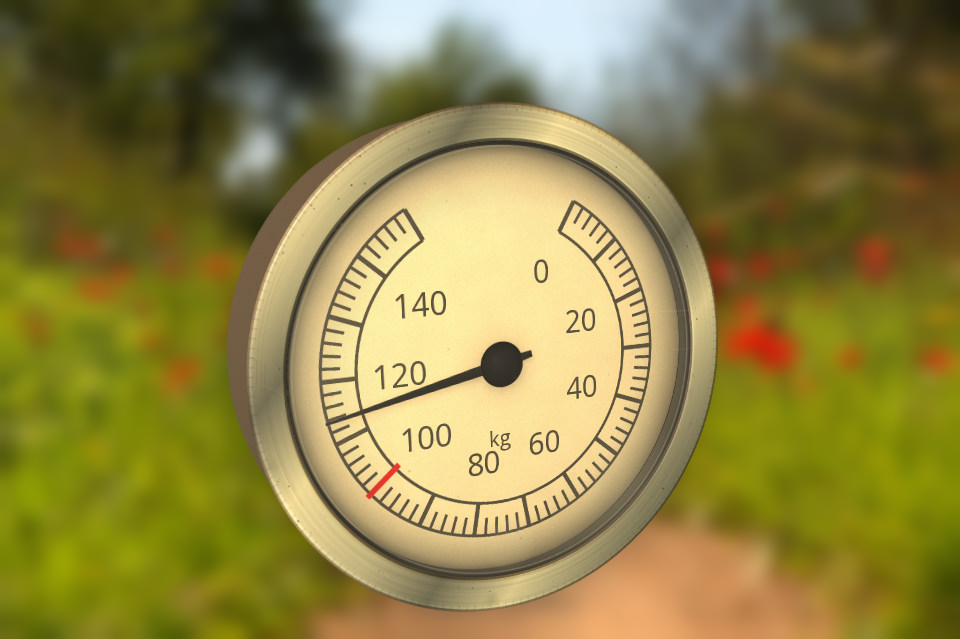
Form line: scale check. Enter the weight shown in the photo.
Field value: 114 kg
